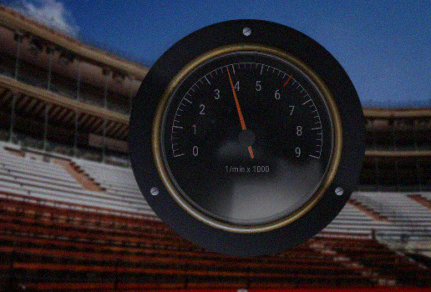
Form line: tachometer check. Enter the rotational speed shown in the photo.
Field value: 3800 rpm
